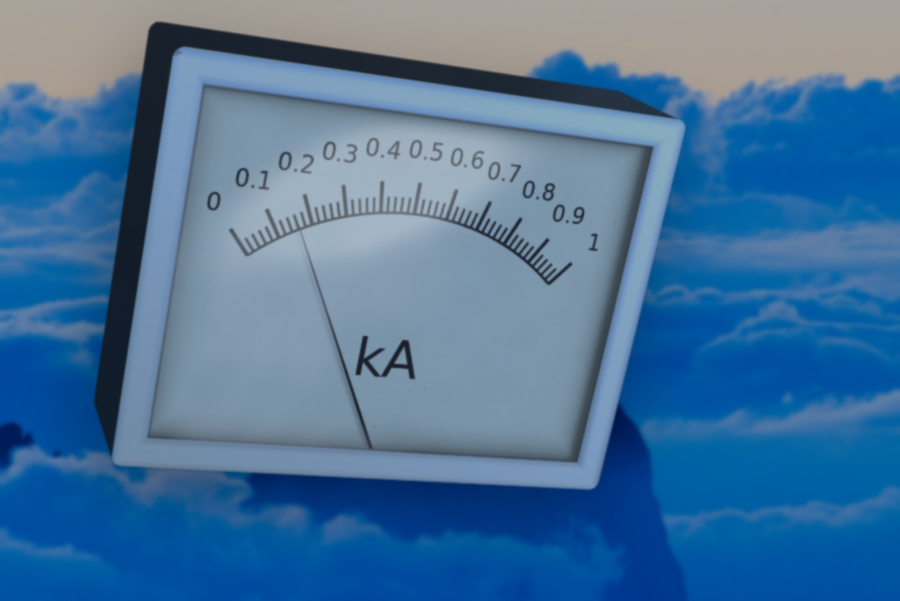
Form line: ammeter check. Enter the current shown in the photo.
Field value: 0.16 kA
